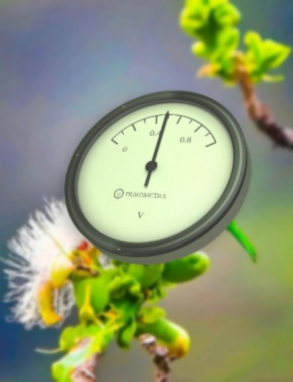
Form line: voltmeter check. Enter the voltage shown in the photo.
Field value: 0.5 V
